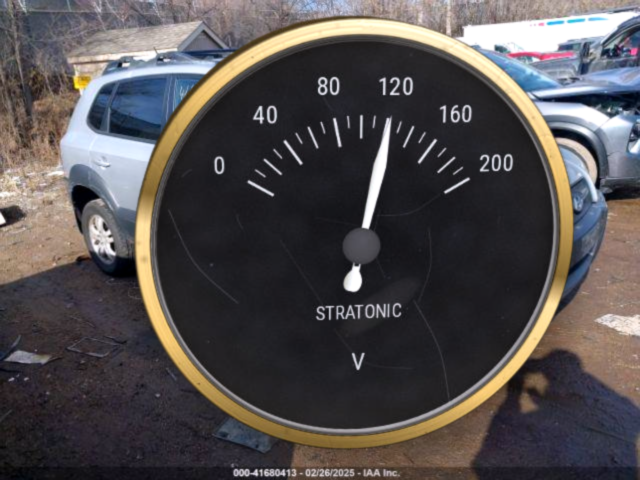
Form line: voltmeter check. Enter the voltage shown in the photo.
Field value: 120 V
